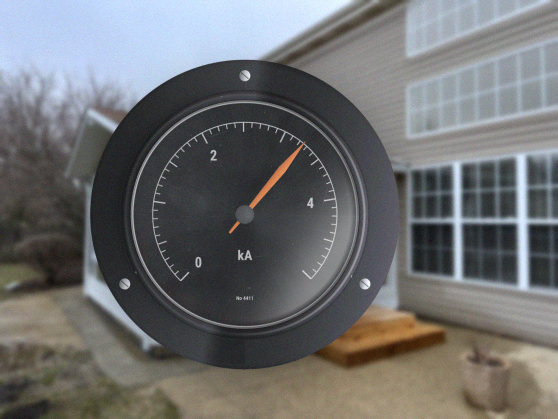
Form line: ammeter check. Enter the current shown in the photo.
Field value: 3.25 kA
